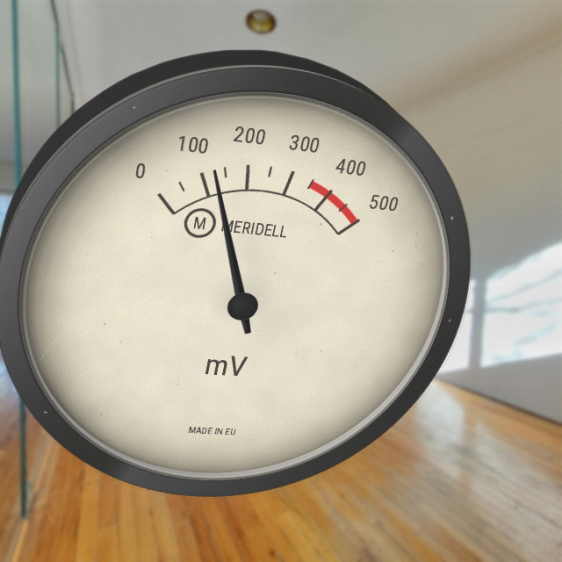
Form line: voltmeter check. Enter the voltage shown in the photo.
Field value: 125 mV
